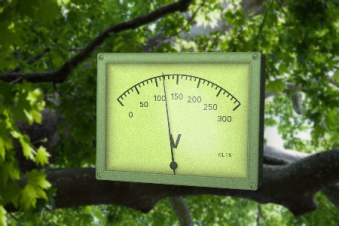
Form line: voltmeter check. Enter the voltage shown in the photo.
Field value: 120 V
